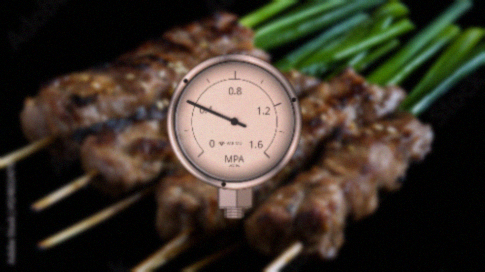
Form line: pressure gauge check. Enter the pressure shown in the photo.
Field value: 0.4 MPa
